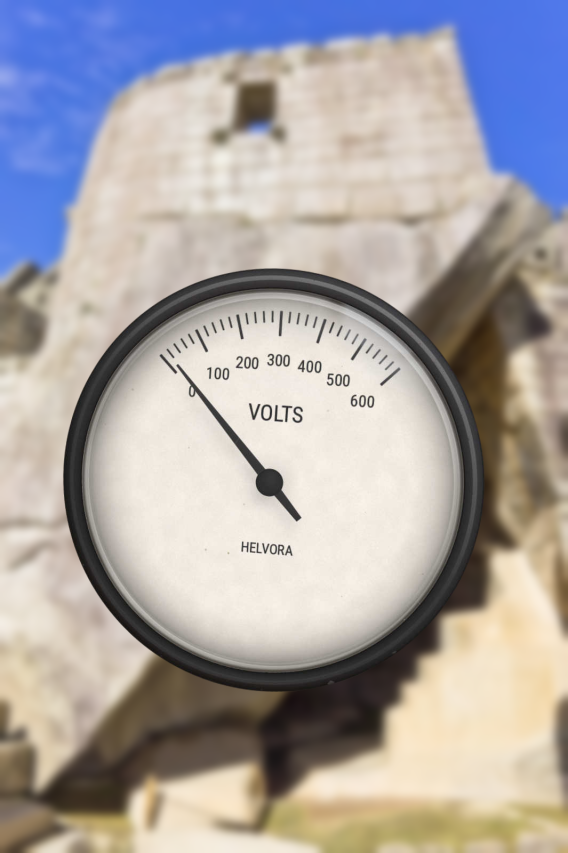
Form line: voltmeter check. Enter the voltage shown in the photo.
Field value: 20 V
